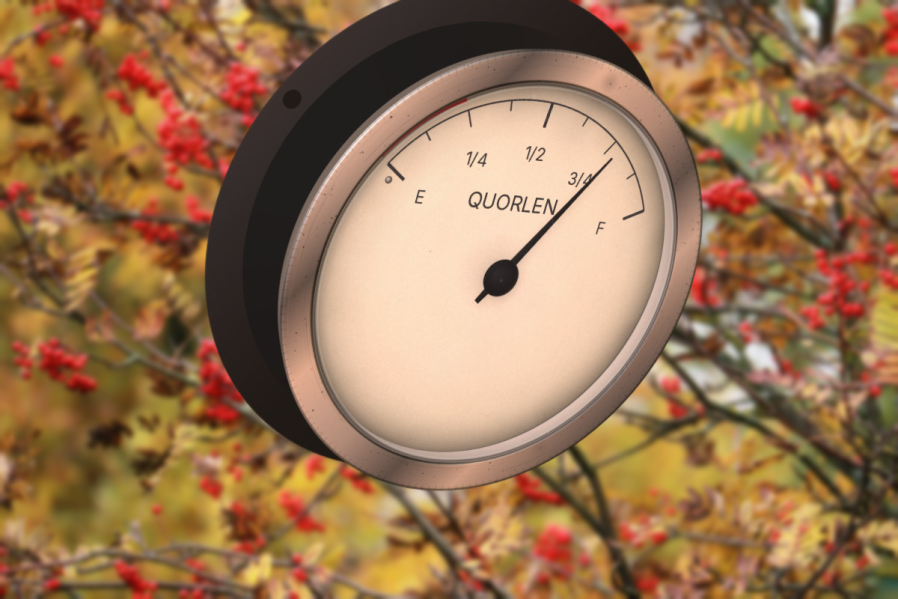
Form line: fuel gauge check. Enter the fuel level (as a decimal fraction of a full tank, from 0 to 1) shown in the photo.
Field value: 0.75
